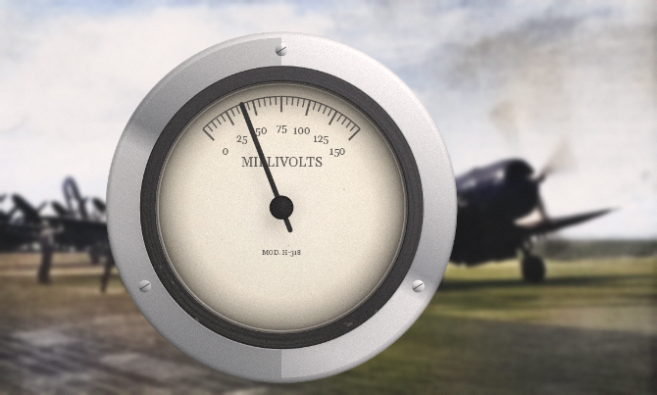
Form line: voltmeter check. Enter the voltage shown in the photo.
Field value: 40 mV
